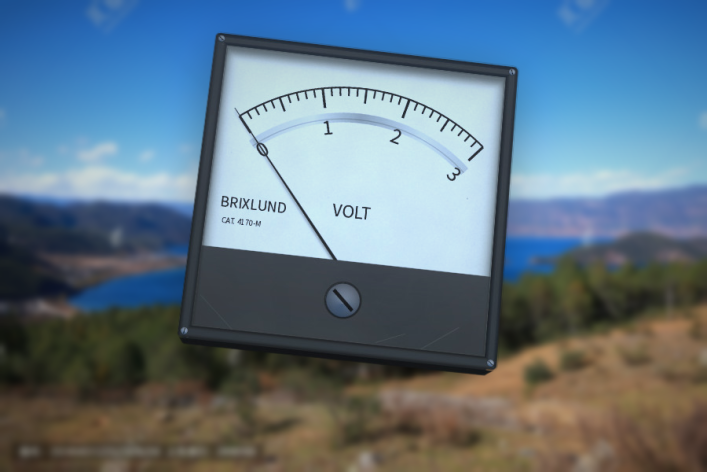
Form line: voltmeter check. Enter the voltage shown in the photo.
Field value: 0 V
